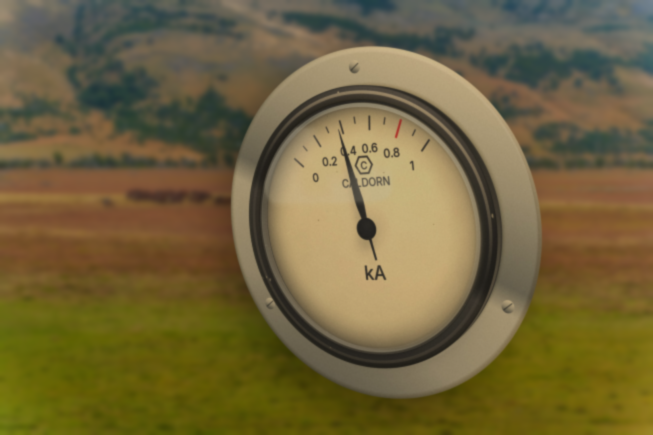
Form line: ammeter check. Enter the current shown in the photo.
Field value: 0.4 kA
